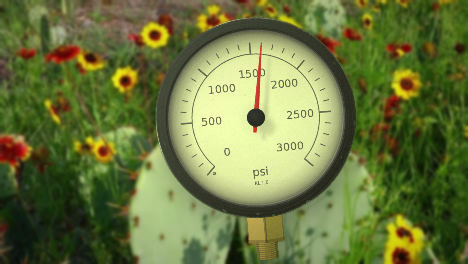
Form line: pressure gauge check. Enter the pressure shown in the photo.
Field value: 1600 psi
